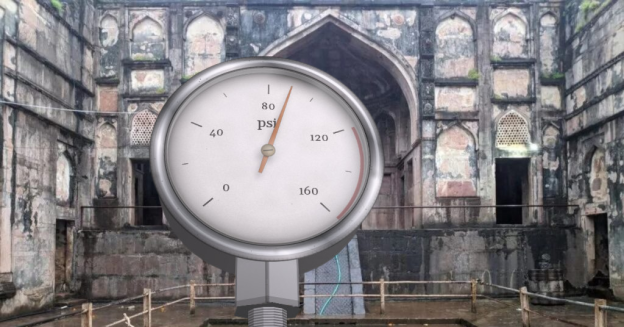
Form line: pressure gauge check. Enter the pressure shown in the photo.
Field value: 90 psi
